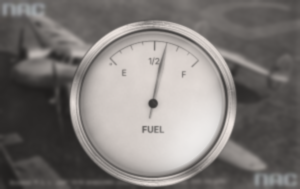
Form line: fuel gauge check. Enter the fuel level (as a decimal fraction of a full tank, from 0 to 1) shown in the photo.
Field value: 0.625
